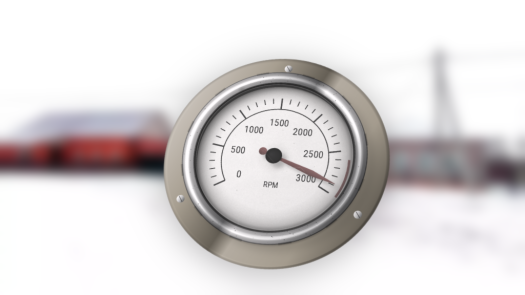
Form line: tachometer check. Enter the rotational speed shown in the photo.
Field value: 2900 rpm
